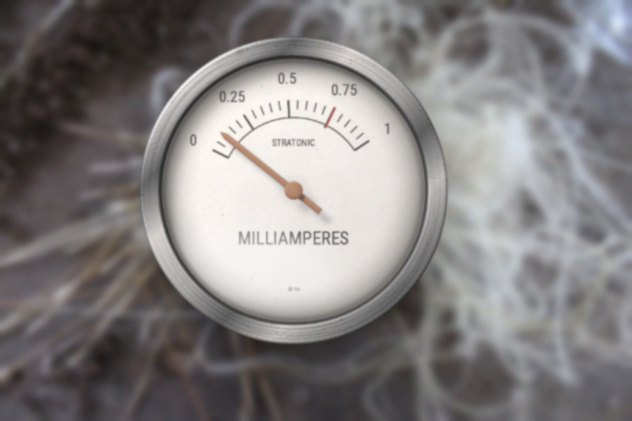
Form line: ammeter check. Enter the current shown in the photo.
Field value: 0.1 mA
